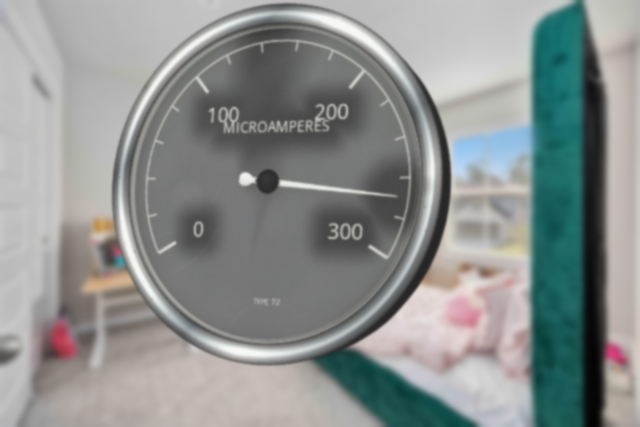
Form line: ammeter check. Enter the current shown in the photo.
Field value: 270 µA
